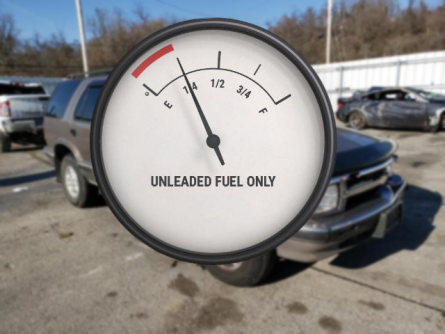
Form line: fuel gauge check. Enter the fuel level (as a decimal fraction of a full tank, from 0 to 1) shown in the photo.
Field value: 0.25
